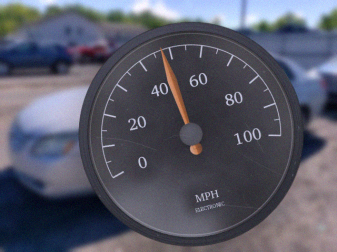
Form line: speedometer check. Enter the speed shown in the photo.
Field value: 47.5 mph
